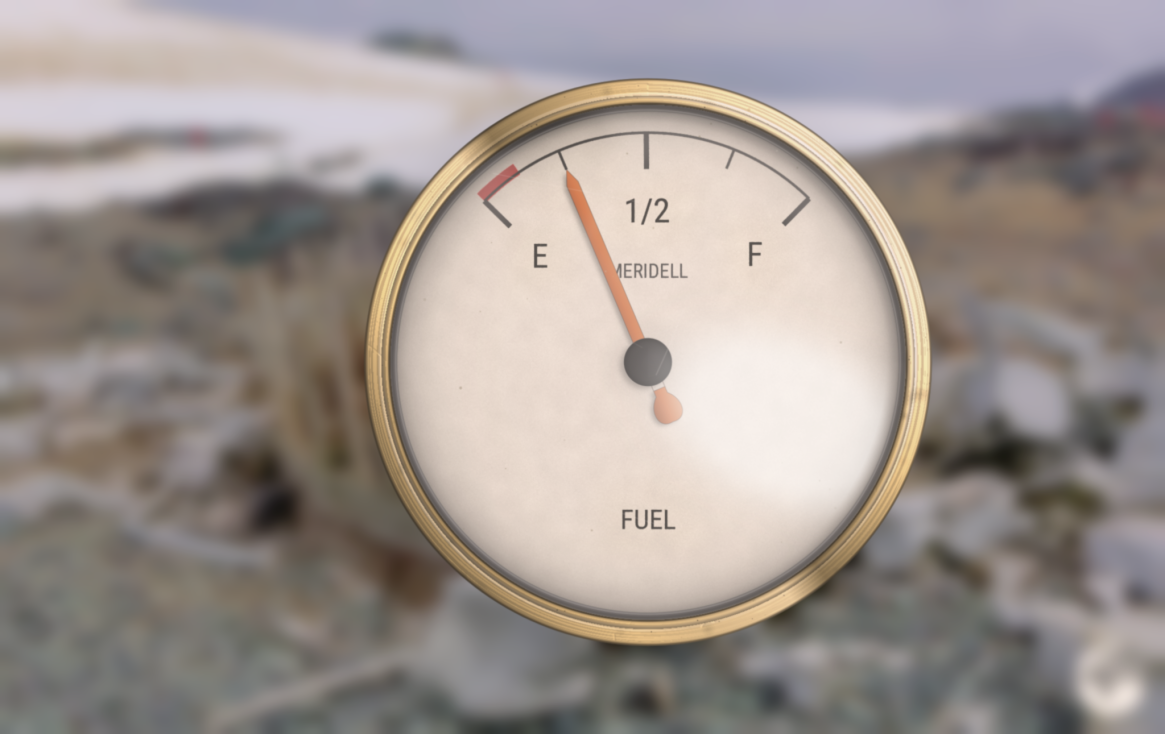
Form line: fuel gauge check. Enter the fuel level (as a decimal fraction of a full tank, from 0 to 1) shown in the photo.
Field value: 0.25
